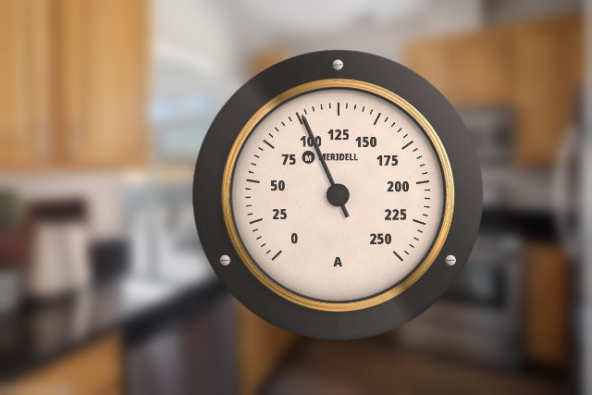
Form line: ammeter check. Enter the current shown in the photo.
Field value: 102.5 A
